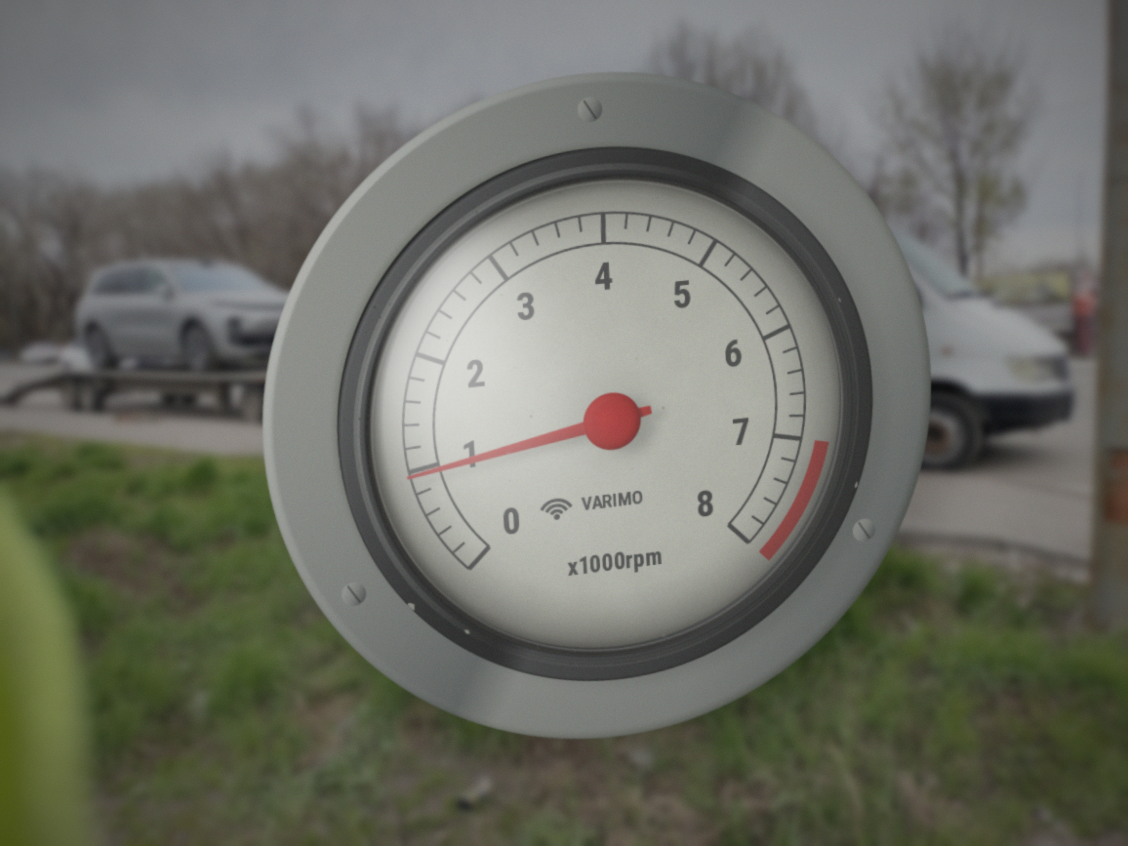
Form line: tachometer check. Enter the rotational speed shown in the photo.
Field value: 1000 rpm
